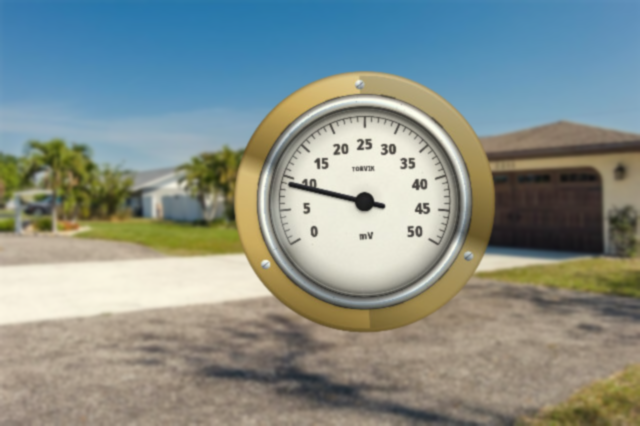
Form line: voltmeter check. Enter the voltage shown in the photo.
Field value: 9 mV
